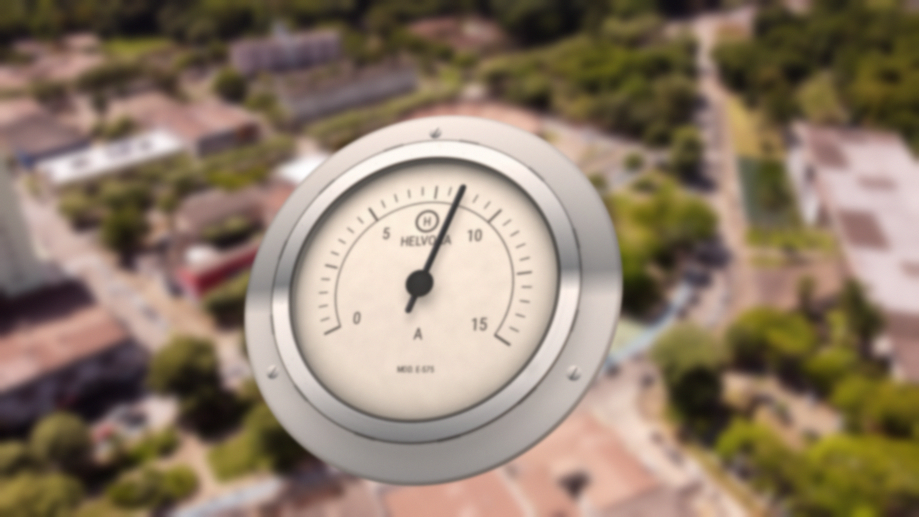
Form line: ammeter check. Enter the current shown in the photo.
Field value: 8.5 A
